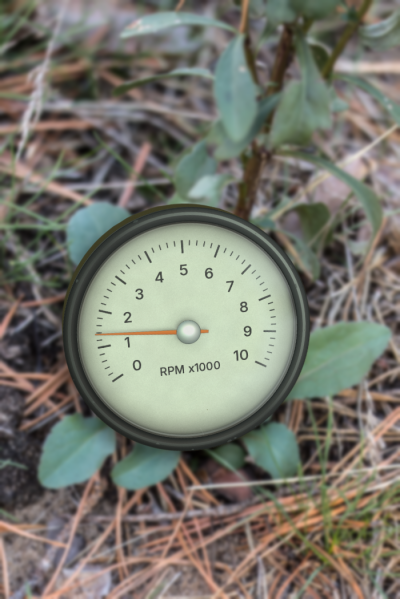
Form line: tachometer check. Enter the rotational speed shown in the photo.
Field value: 1400 rpm
